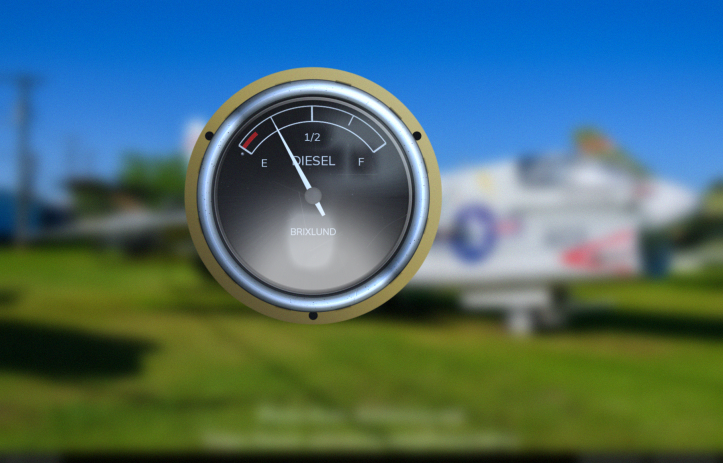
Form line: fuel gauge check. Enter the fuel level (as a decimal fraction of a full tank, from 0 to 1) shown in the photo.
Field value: 0.25
